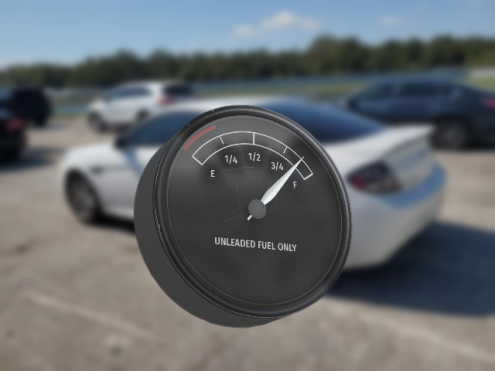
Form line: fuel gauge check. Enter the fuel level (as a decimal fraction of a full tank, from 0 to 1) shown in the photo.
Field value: 0.875
